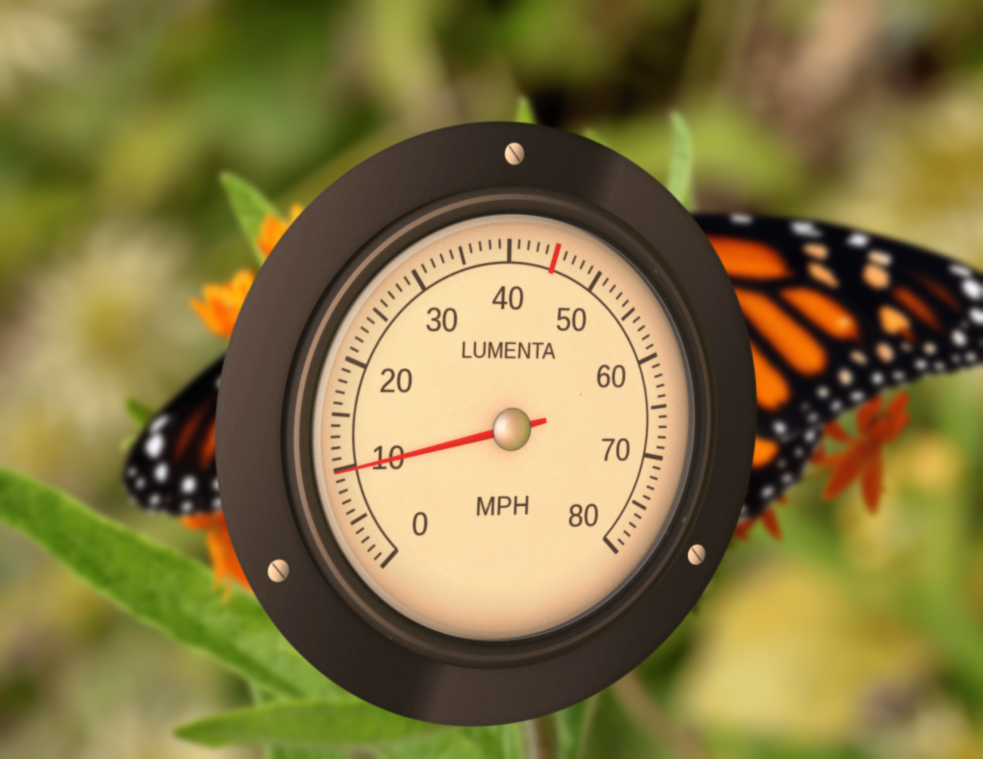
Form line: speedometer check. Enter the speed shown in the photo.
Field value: 10 mph
